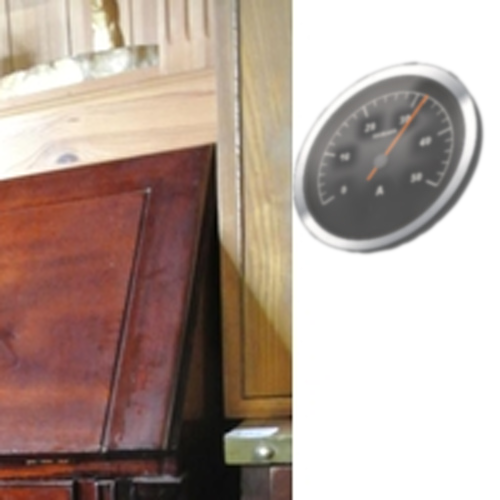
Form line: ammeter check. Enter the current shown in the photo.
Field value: 32 A
